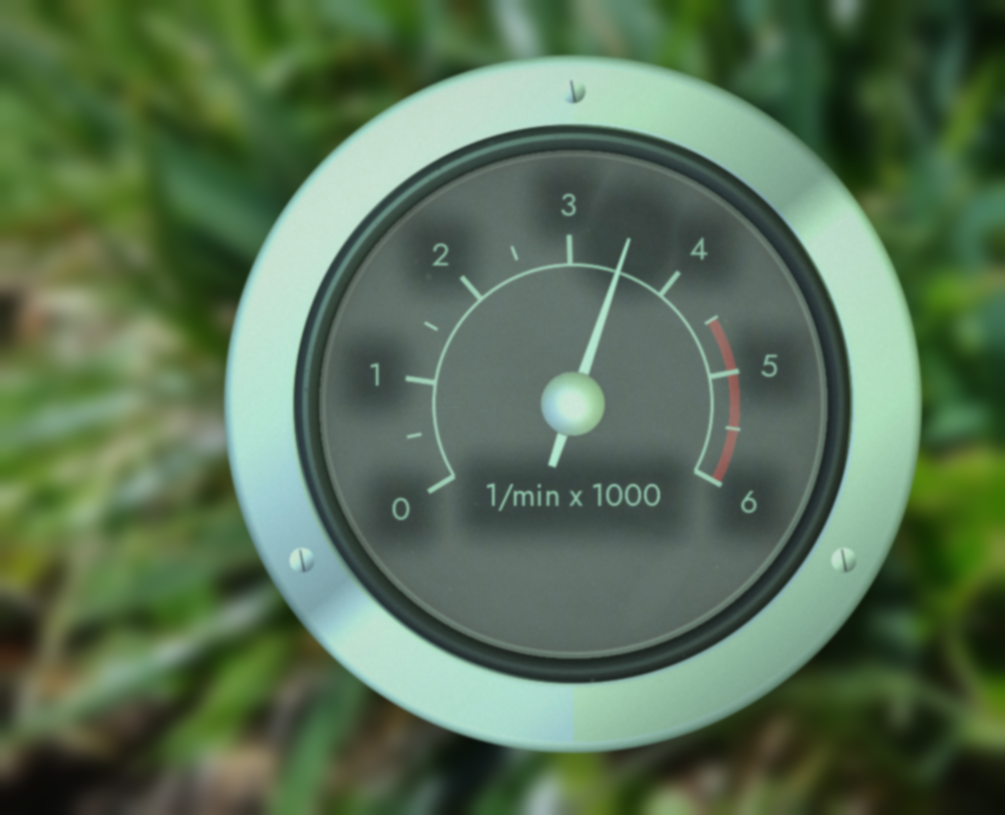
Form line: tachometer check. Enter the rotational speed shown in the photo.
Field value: 3500 rpm
